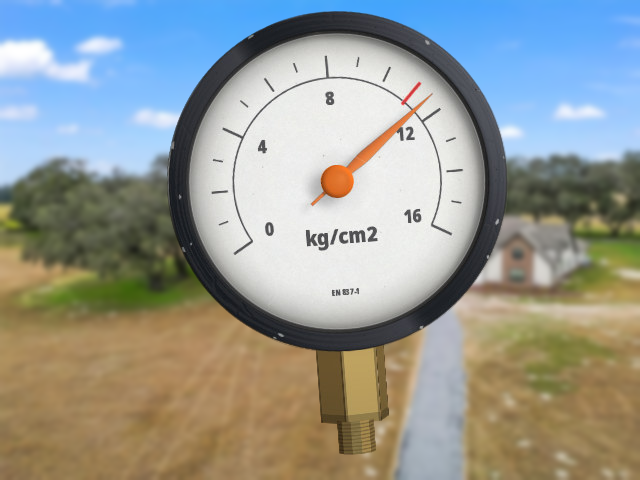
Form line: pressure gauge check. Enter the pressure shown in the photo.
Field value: 11.5 kg/cm²
